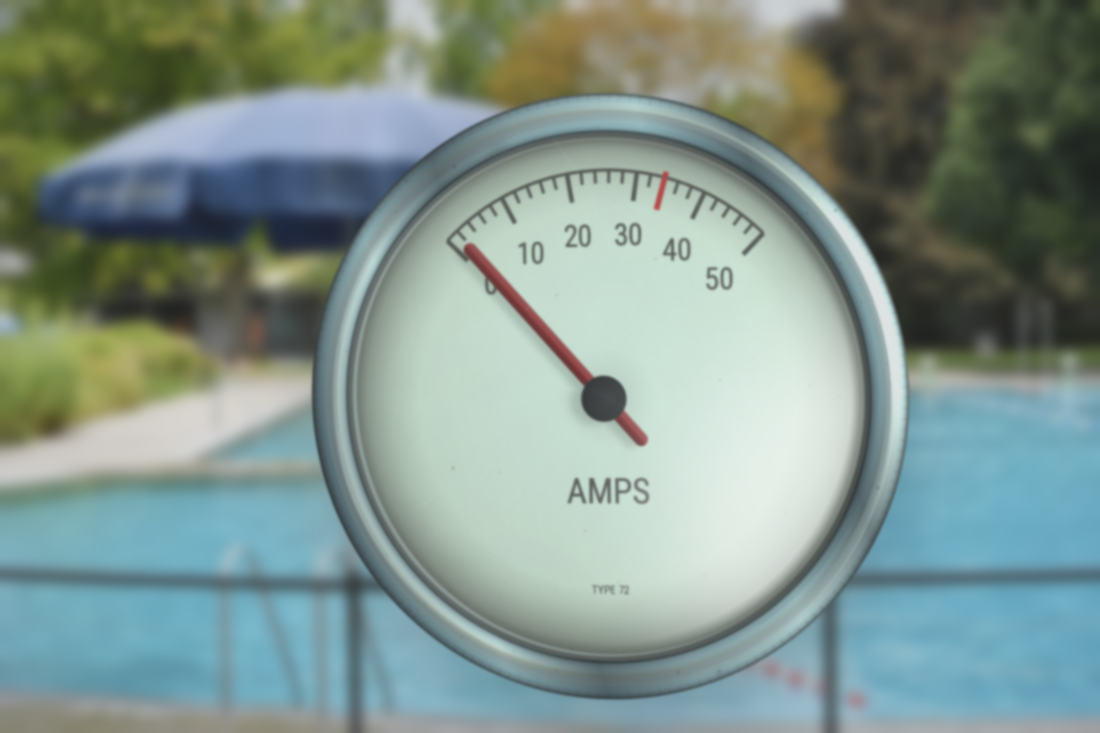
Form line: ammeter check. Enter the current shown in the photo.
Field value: 2 A
